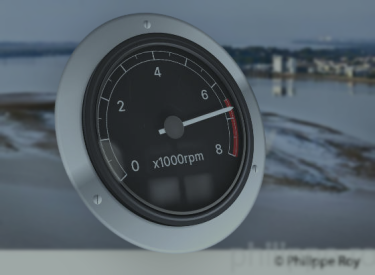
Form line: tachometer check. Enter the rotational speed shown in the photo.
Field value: 6750 rpm
